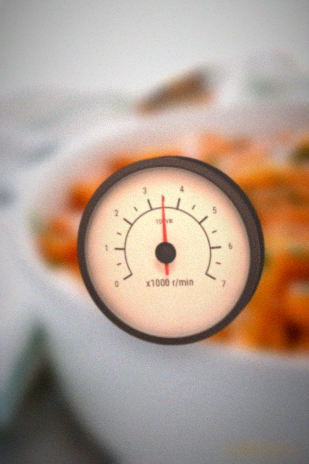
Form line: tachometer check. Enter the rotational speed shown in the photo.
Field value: 3500 rpm
